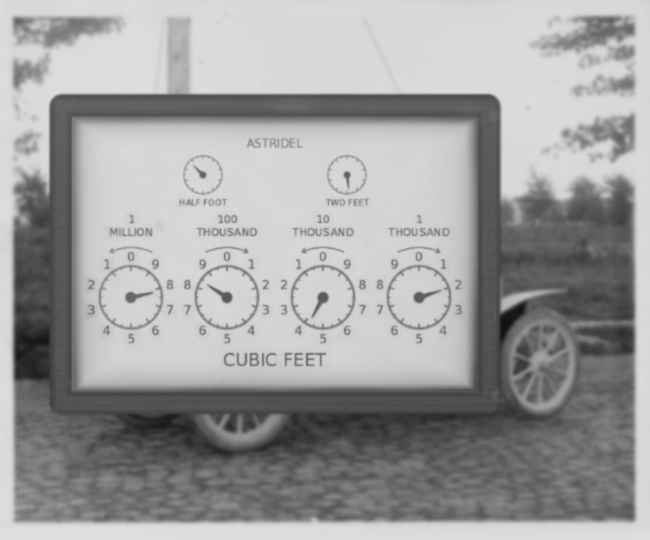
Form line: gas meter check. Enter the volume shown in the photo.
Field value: 784200 ft³
